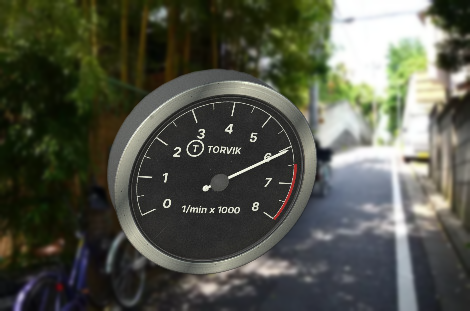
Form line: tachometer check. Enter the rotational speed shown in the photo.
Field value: 6000 rpm
